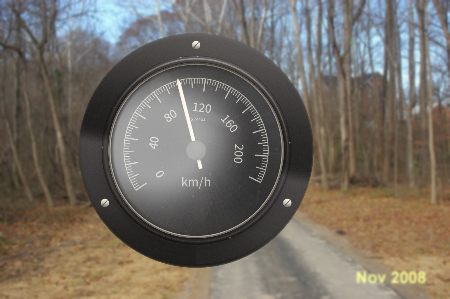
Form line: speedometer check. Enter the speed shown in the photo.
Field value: 100 km/h
